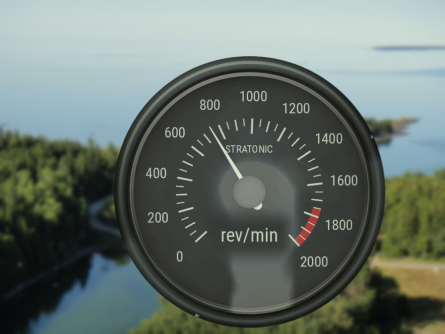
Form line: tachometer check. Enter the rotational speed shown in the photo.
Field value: 750 rpm
